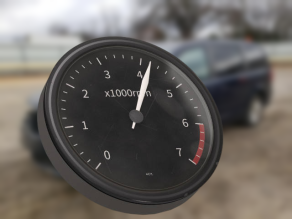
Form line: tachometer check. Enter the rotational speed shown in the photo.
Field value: 4200 rpm
